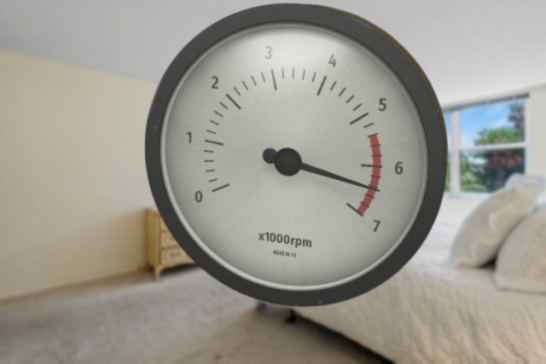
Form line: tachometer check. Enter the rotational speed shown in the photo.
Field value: 6400 rpm
